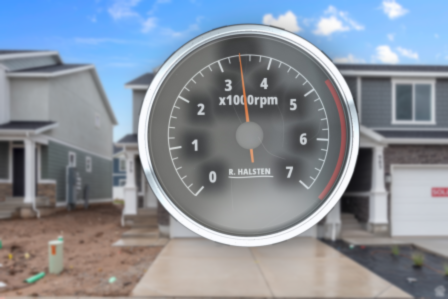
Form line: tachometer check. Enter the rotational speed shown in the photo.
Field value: 3400 rpm
